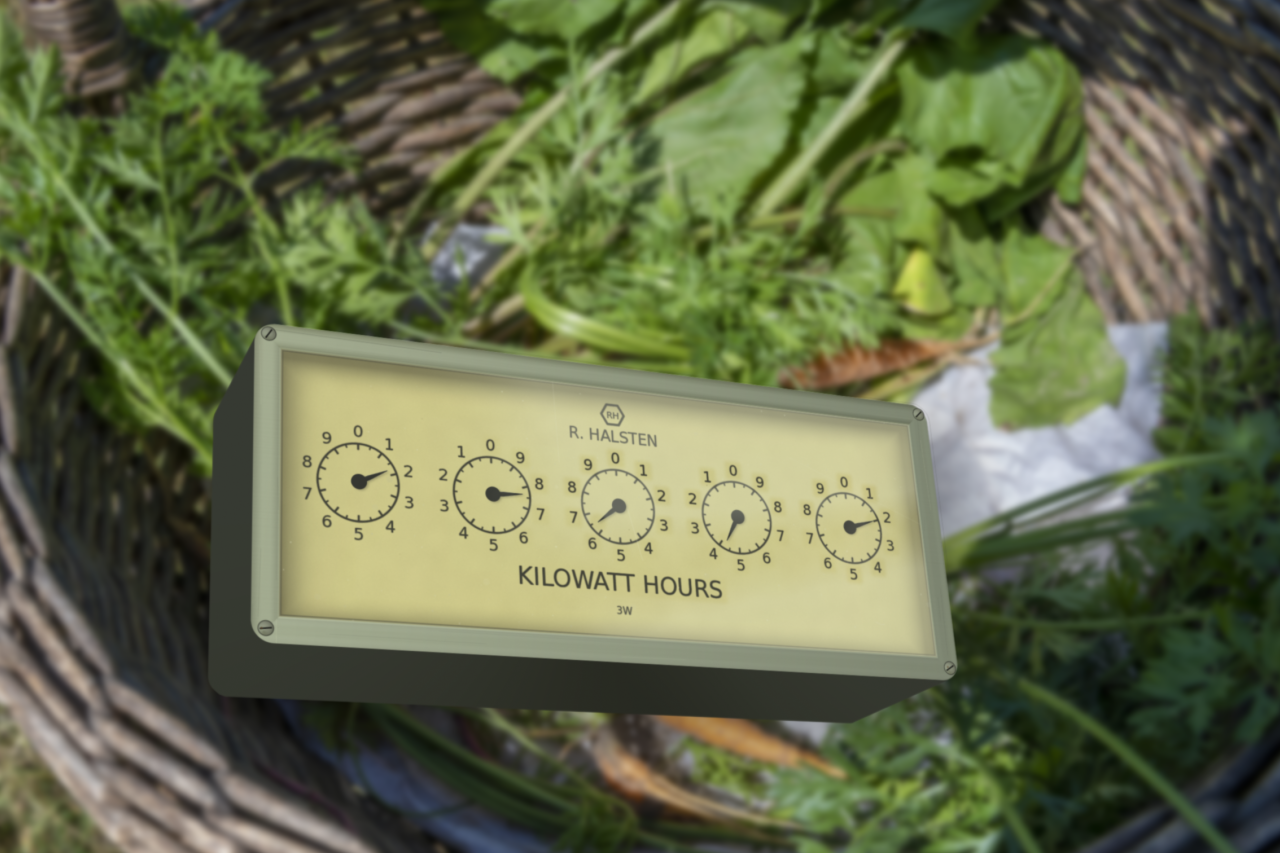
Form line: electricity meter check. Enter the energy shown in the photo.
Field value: 17642 kWh
